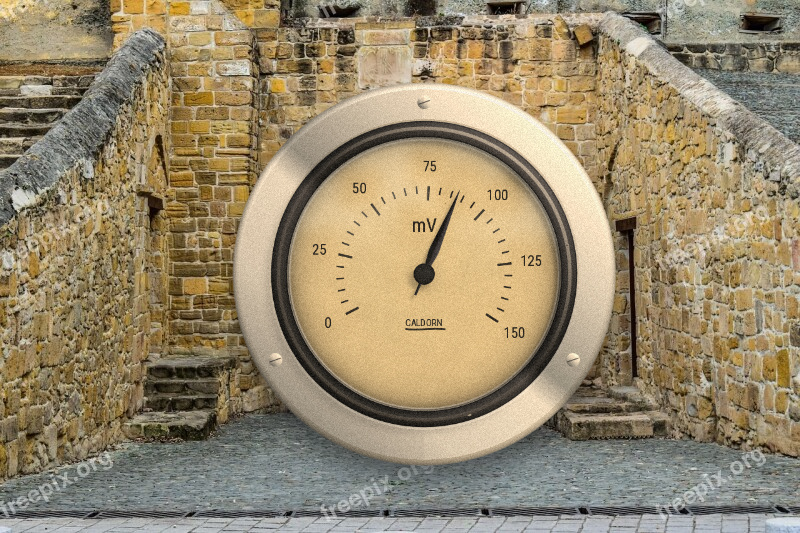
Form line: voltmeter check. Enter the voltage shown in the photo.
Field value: 87.5 mV
